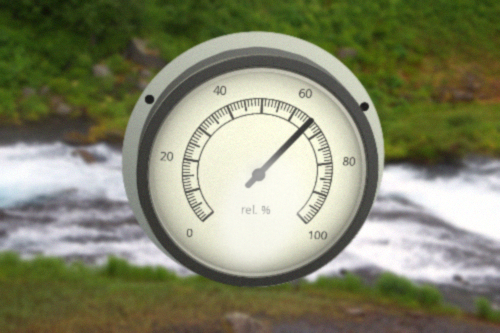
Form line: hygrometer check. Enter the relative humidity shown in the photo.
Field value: 65 %
